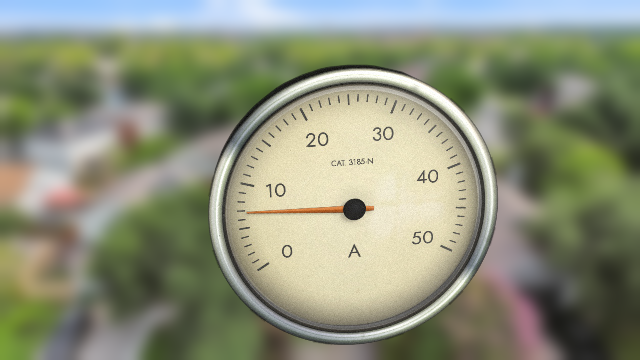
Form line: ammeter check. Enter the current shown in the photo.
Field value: 7 A
